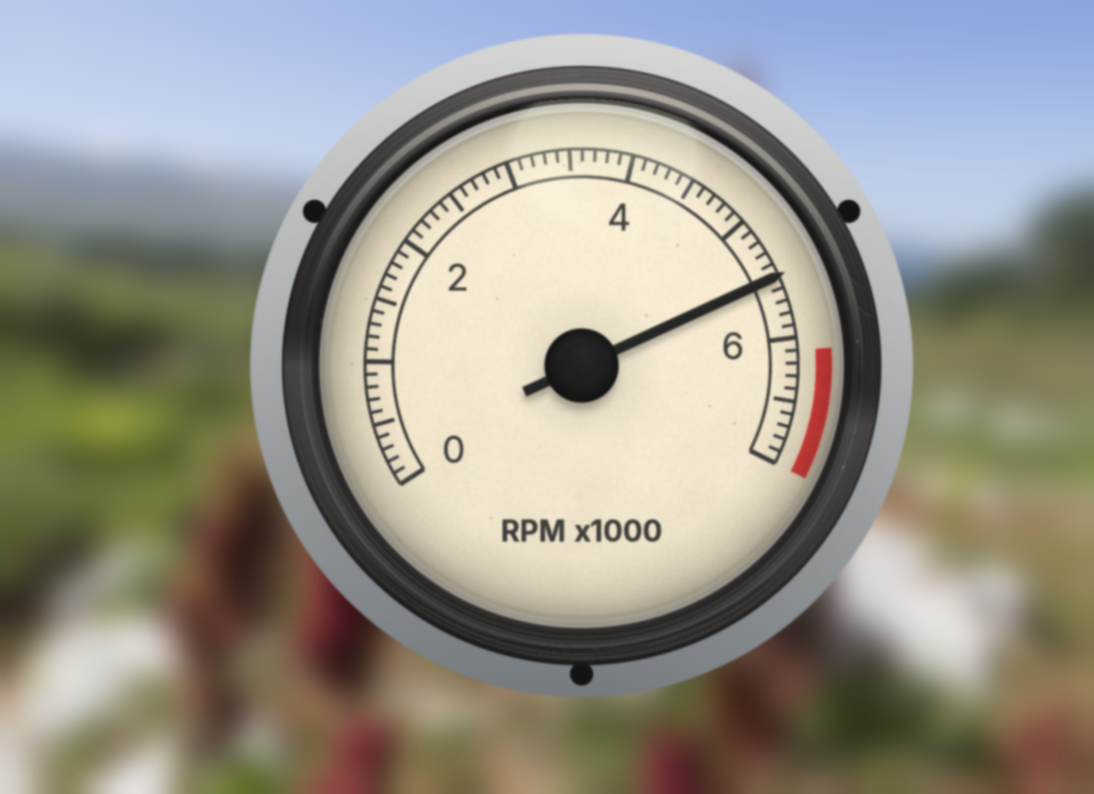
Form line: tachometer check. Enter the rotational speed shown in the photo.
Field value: 5500 rpm
